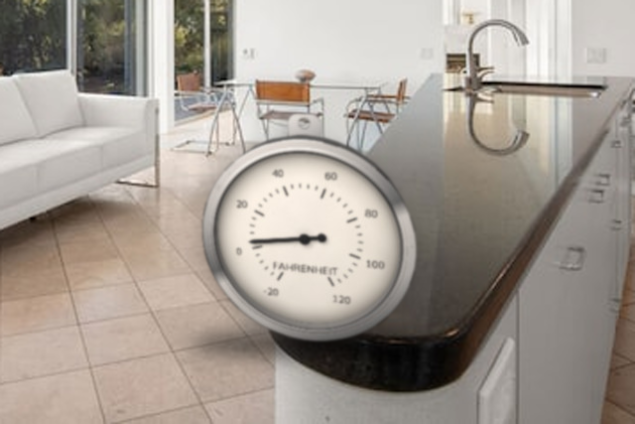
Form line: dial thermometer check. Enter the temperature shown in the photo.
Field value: 4 °F
